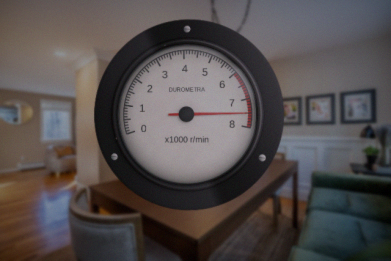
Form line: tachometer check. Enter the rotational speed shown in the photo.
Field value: 7500 rpm
